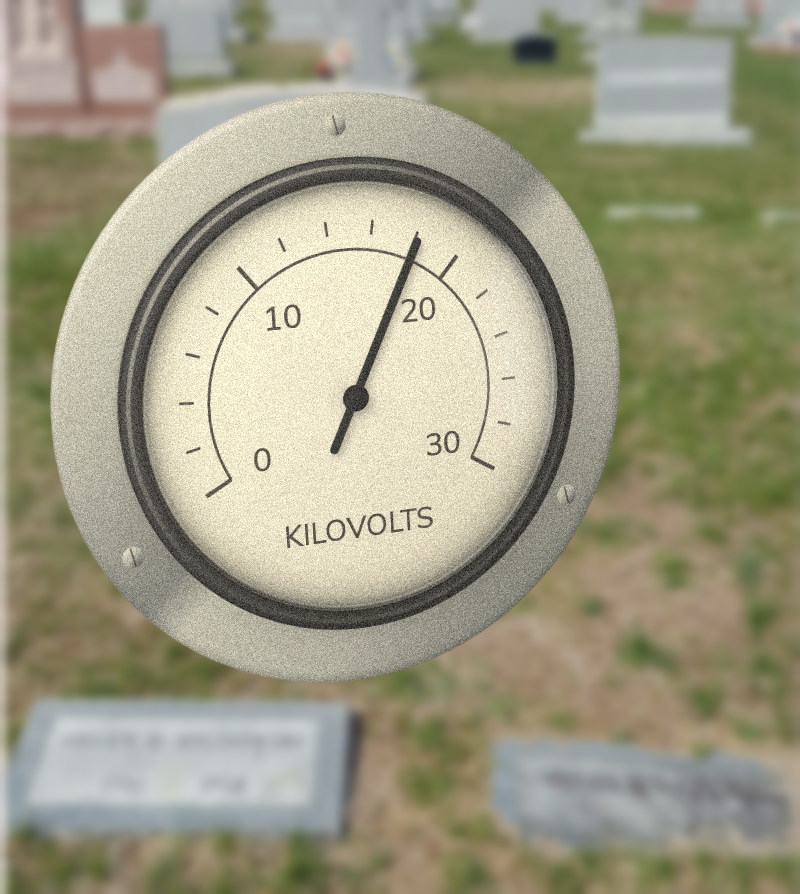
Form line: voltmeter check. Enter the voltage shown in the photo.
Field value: 18 kV
